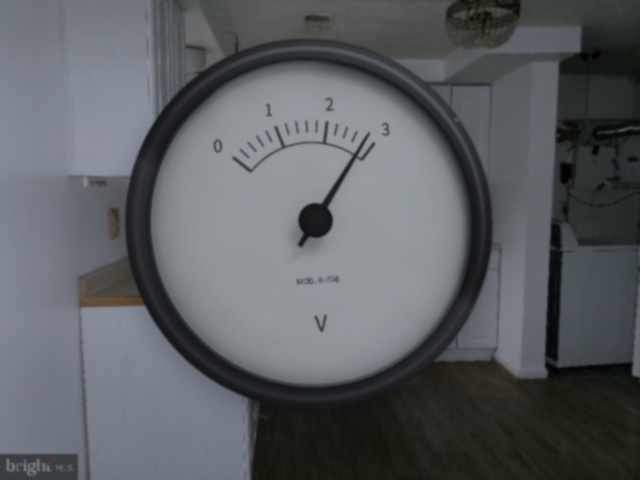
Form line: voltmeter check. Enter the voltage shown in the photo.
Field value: 2.8 V
